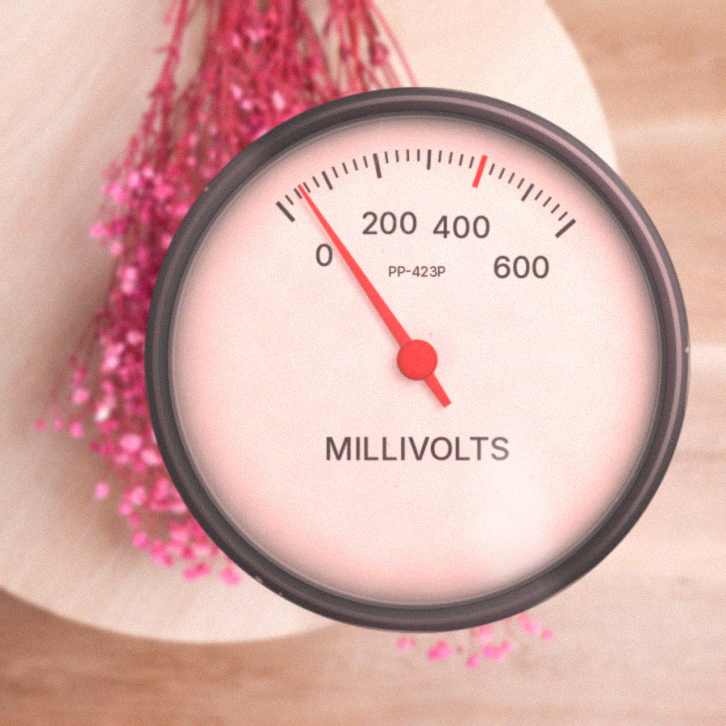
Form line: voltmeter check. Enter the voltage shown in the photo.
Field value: 50 mV
